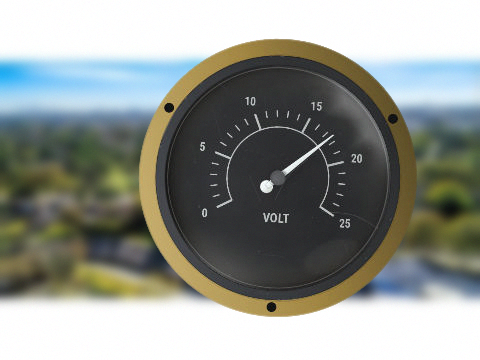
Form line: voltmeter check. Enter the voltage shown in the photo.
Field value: 17.5 V
